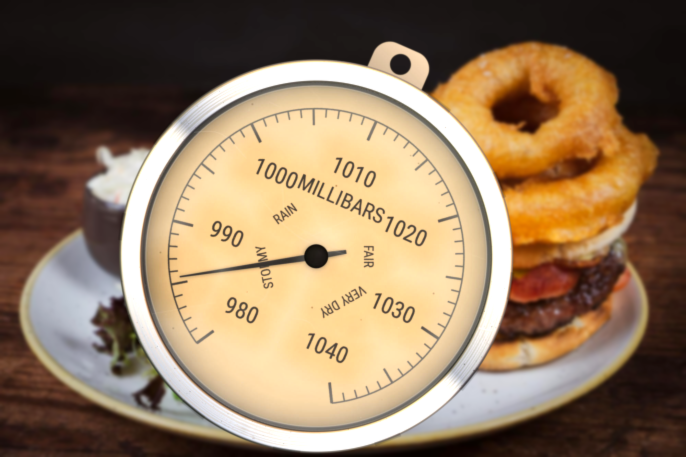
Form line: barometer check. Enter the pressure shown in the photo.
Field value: 985.5 mbar
